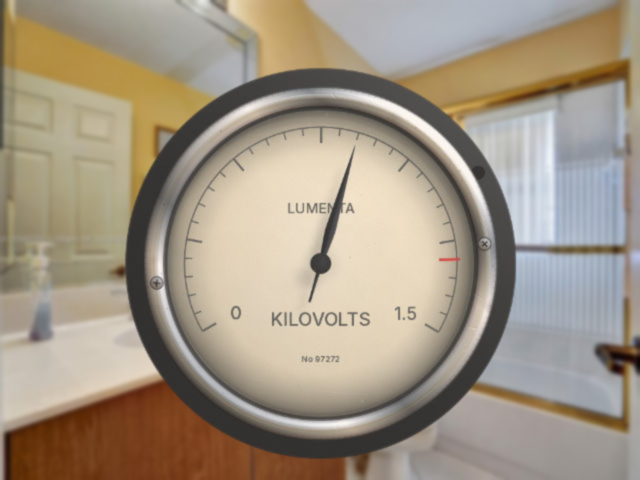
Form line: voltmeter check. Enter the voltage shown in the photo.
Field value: 0.85 kV
